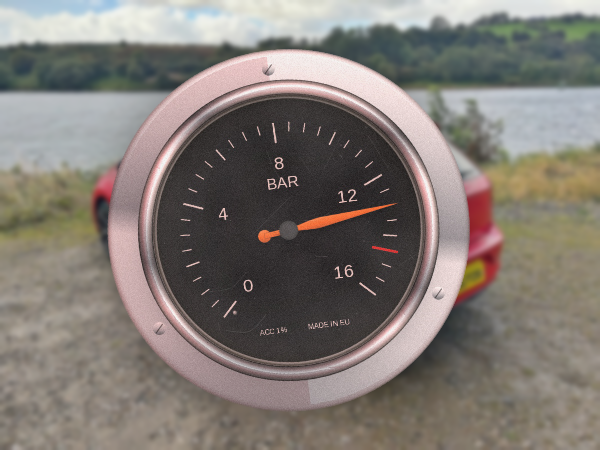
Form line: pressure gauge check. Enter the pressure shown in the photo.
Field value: 13 bar
